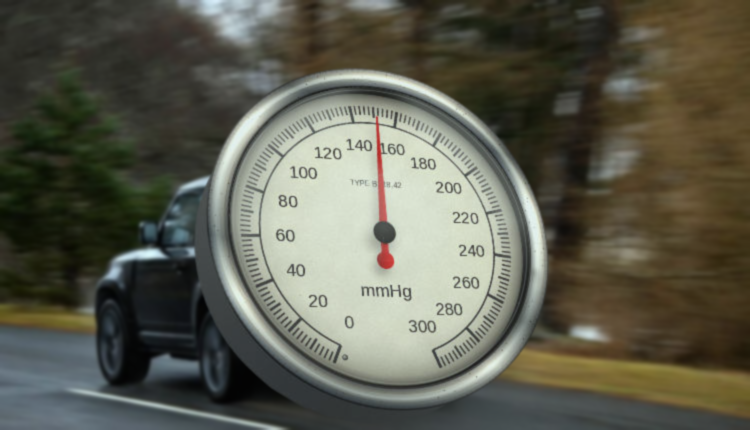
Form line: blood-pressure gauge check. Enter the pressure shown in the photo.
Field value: 150 mmHg
